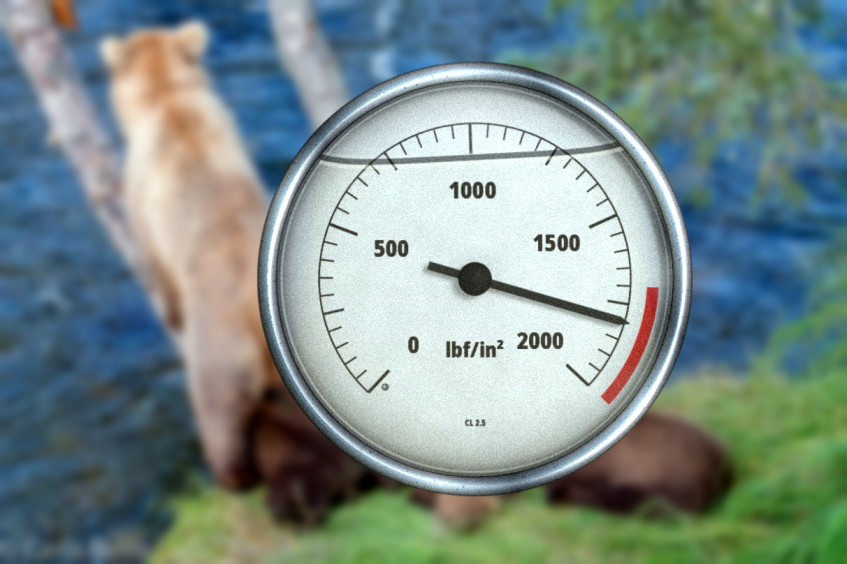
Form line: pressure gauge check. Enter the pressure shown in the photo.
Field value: 1800 psi
